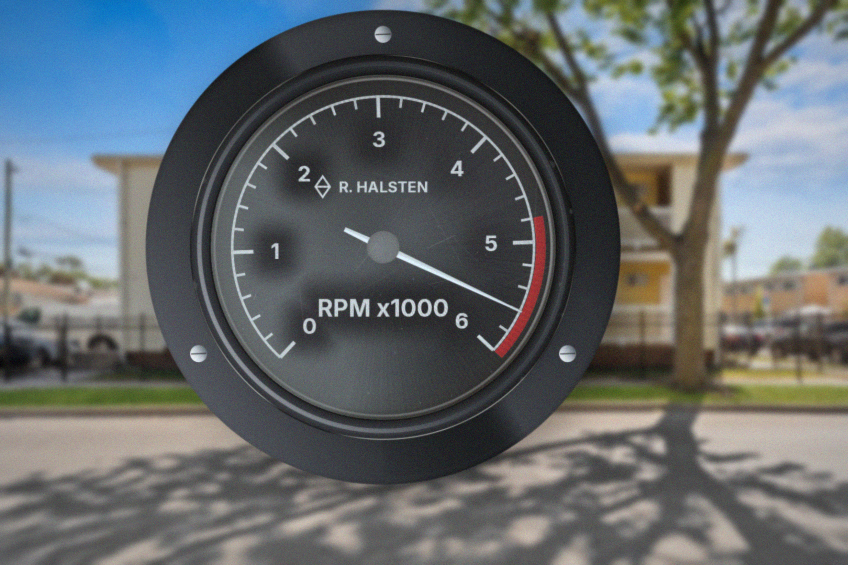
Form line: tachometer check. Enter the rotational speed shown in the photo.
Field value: 5600 rpm
